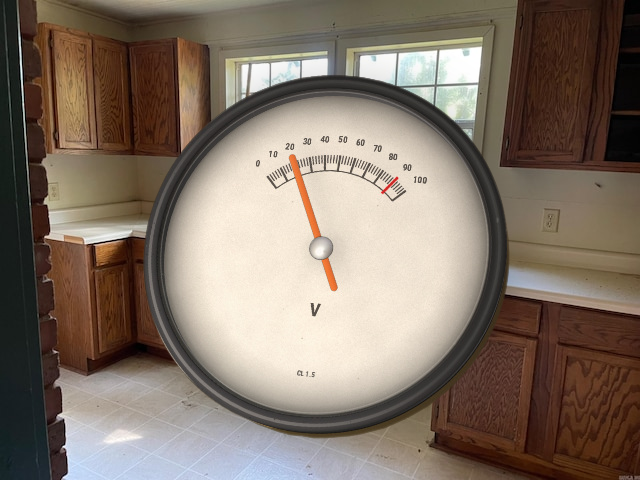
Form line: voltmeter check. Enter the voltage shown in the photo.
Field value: 20 V
